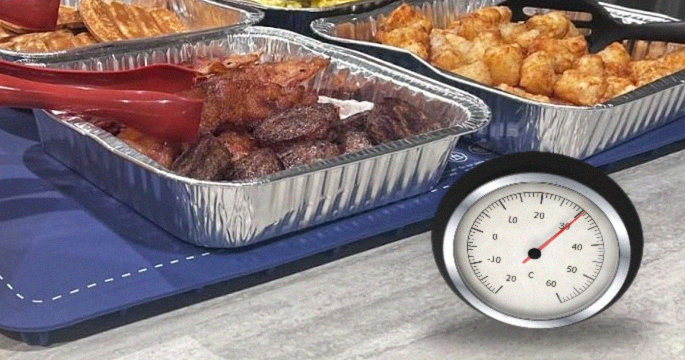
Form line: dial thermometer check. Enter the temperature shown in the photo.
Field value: 30 °C
